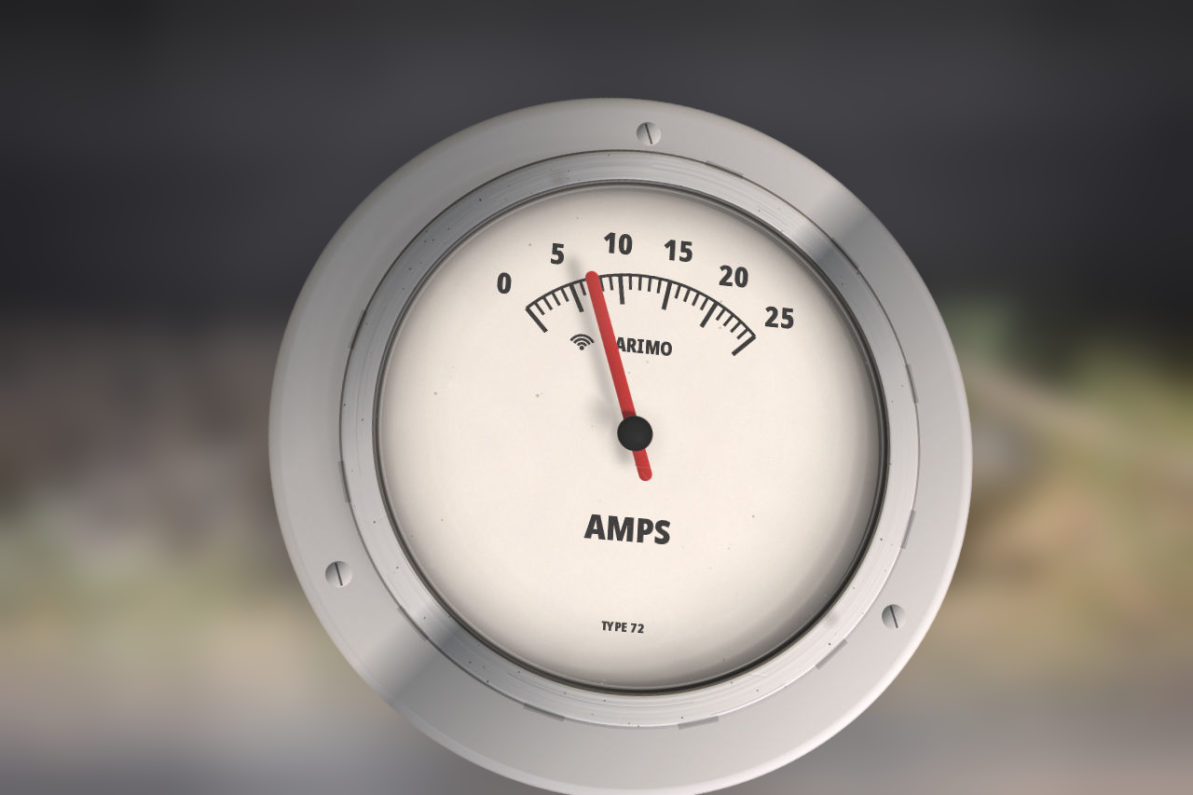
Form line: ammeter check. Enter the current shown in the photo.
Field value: 7 A
